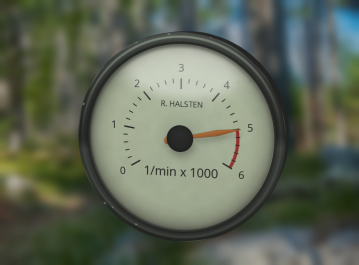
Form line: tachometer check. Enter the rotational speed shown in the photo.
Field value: 5000 rpm
